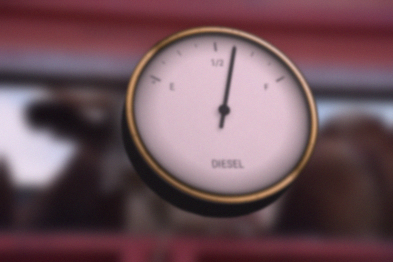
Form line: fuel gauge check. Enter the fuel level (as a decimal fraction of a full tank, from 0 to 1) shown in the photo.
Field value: 0.625
